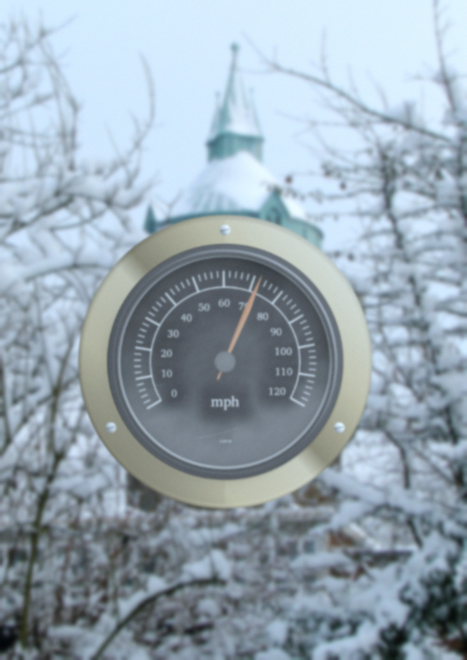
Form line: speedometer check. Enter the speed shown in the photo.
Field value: 72 mph
